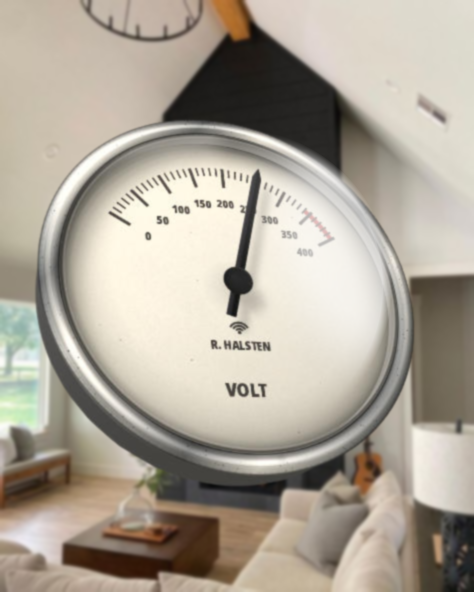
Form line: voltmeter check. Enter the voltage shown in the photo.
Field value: 250 V
